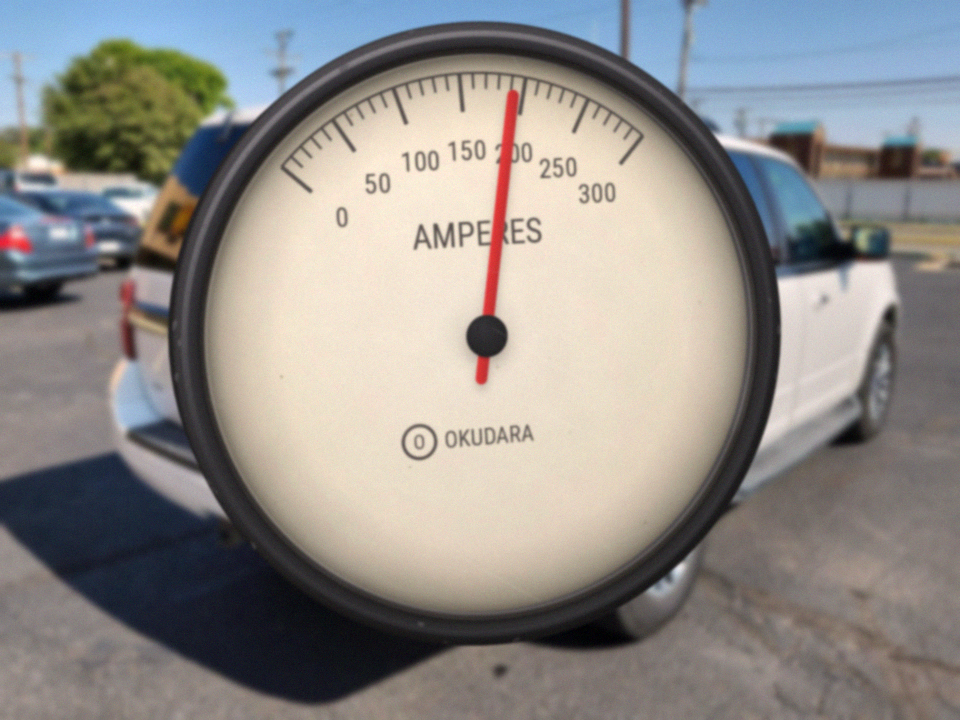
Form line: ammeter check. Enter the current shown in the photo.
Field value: 190 A
